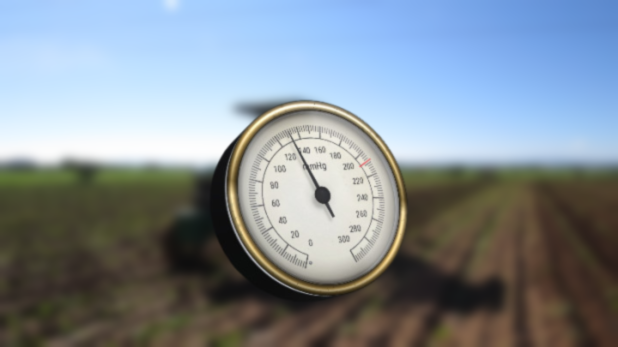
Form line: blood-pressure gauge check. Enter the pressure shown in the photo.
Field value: 130 mmHg
